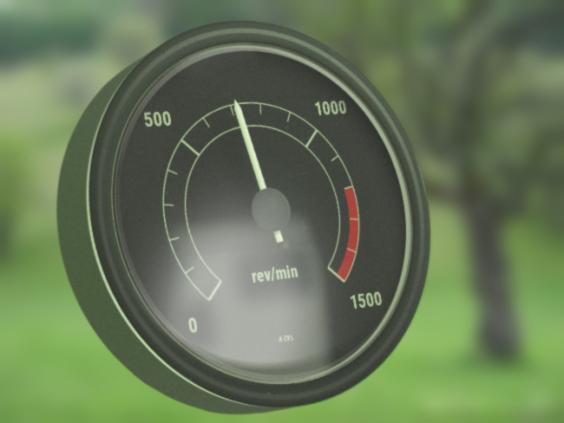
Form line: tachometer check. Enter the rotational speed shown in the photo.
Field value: 700 rpm
